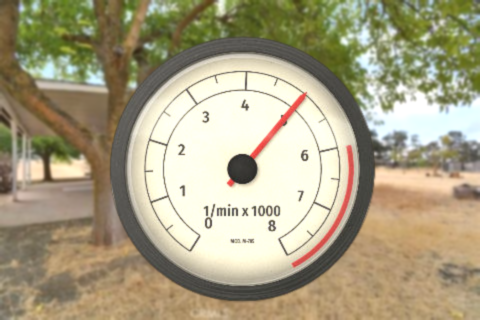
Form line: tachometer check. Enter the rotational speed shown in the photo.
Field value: 5000 rpm
